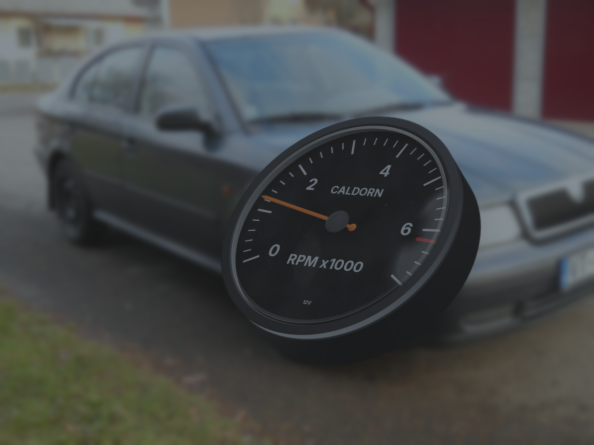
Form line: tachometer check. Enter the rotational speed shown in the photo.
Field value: 1200 rpm
